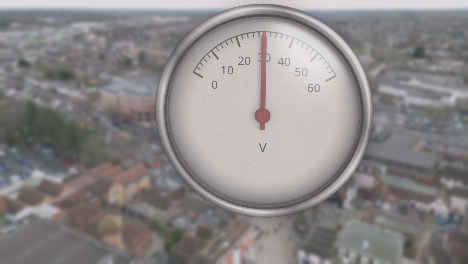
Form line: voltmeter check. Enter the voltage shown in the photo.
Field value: 30 V
